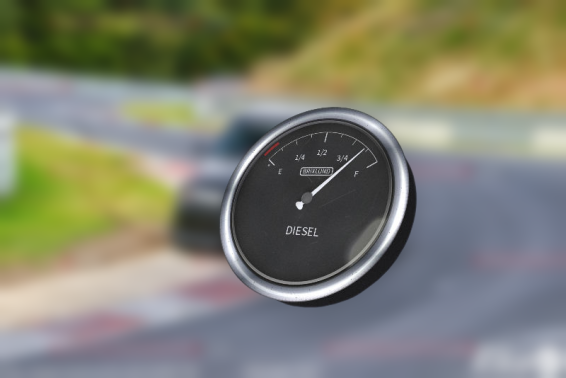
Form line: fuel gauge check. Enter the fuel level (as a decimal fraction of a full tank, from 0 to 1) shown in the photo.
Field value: 0.875
